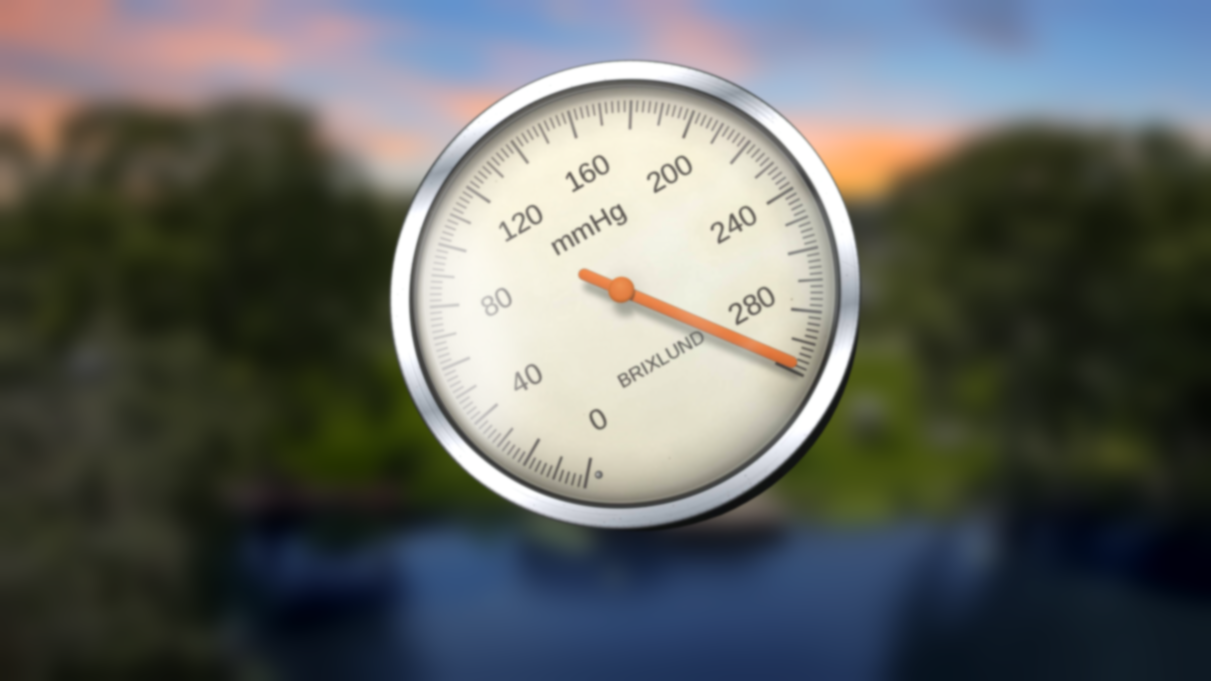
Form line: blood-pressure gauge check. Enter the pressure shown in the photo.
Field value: 298 mmHg
